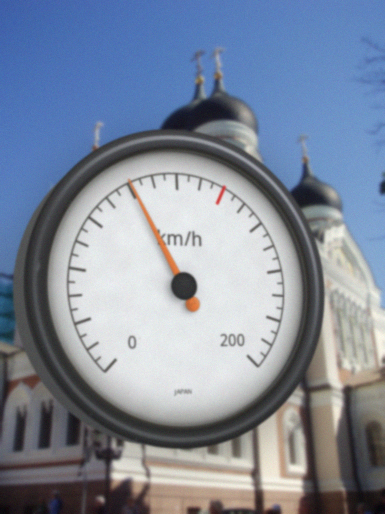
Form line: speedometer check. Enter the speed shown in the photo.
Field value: 80 km/h
